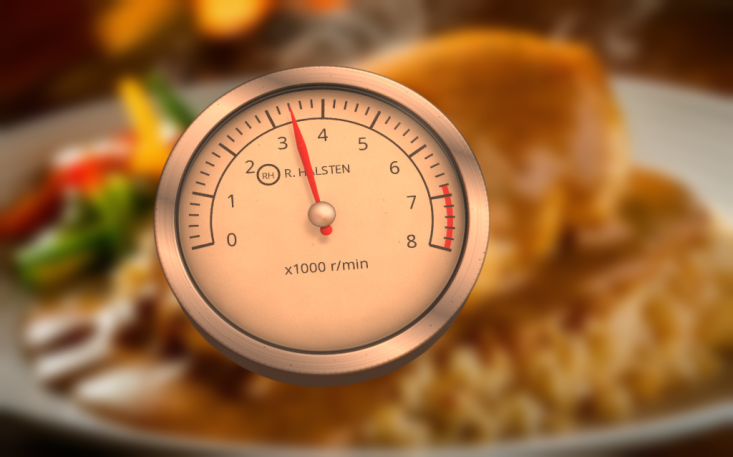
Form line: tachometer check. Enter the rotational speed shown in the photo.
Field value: 3400 rpm
